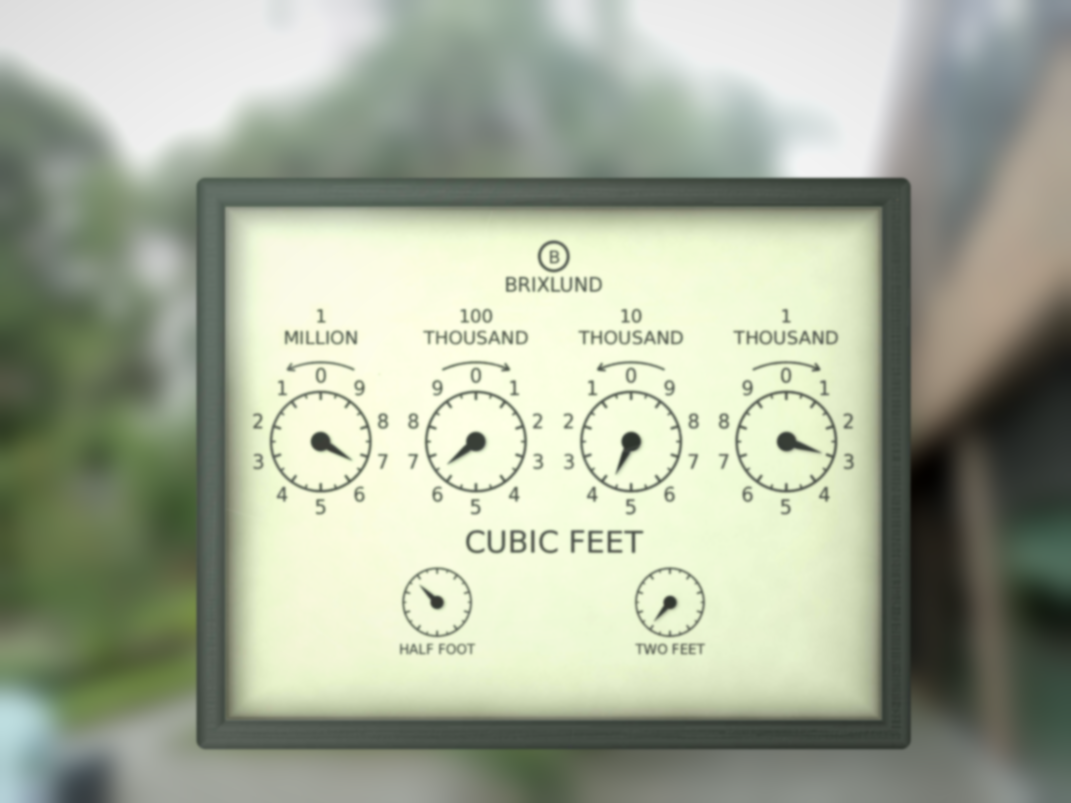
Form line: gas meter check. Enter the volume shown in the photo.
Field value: 664300 ft³
